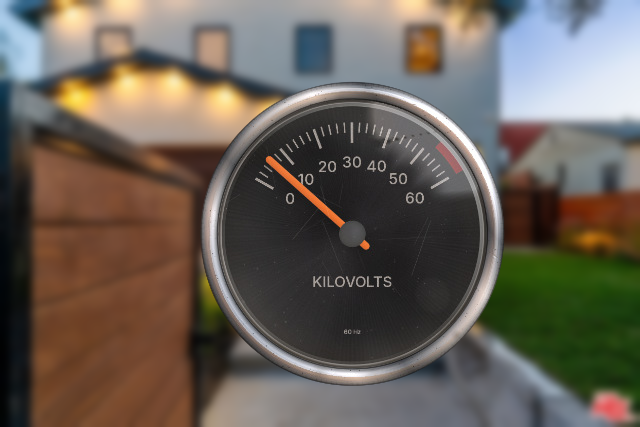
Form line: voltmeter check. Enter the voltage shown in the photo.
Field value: 6 kV
